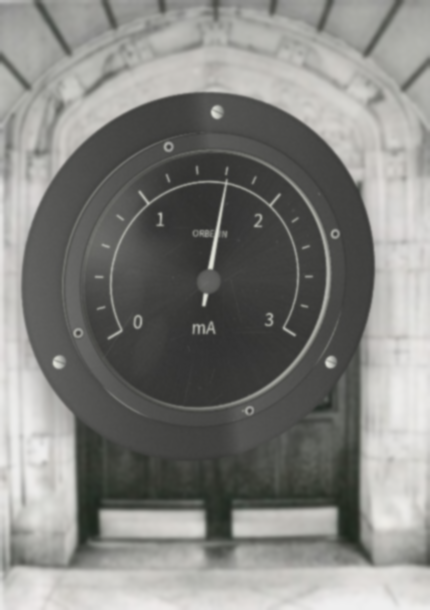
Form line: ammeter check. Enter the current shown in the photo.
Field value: 1.6 mA
